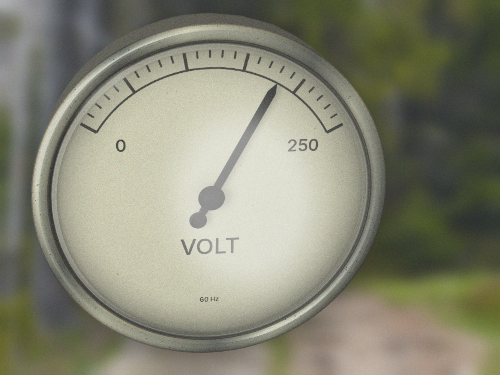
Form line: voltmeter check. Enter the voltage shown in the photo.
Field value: 180 V
